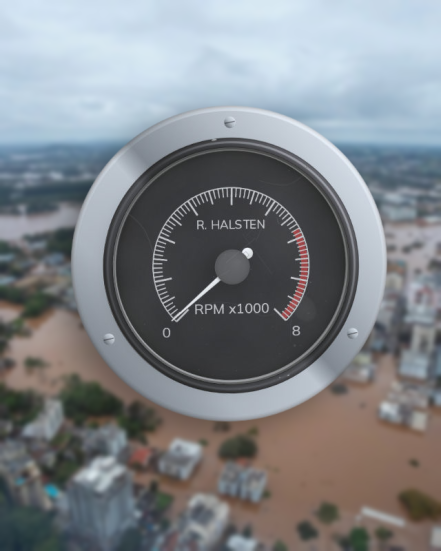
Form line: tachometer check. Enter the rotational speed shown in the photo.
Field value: 100 rpm
